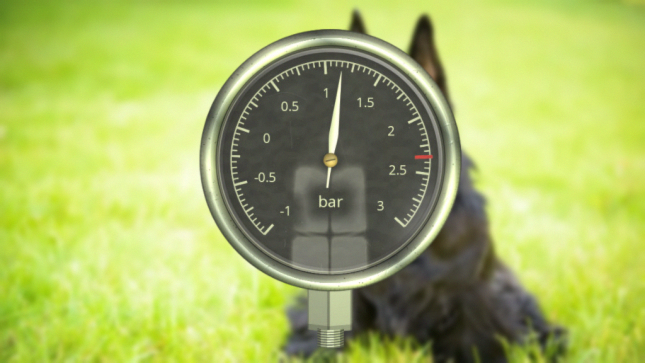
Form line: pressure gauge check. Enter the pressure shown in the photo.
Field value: 1.15 bar
